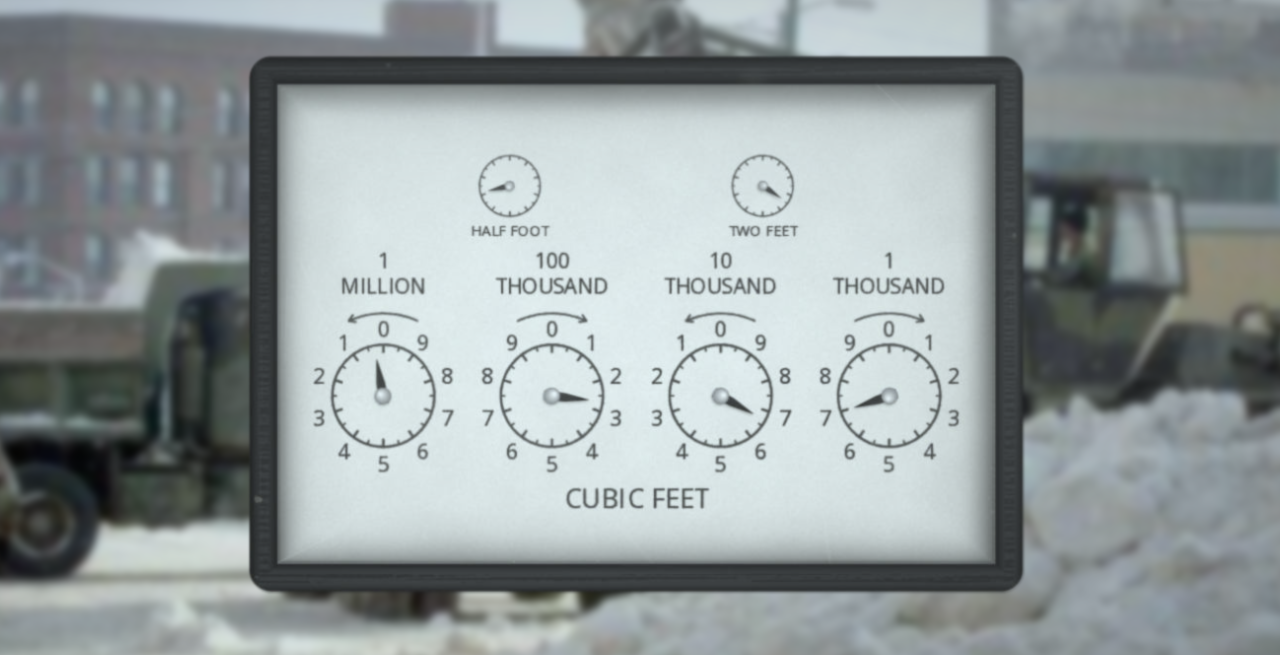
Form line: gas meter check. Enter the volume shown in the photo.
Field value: 26700 ft³
